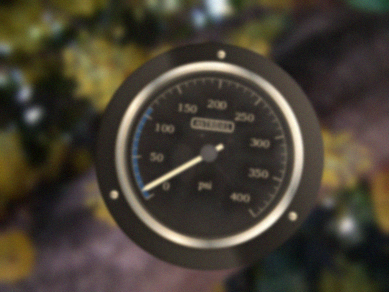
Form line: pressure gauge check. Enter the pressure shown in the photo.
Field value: 10 psi
